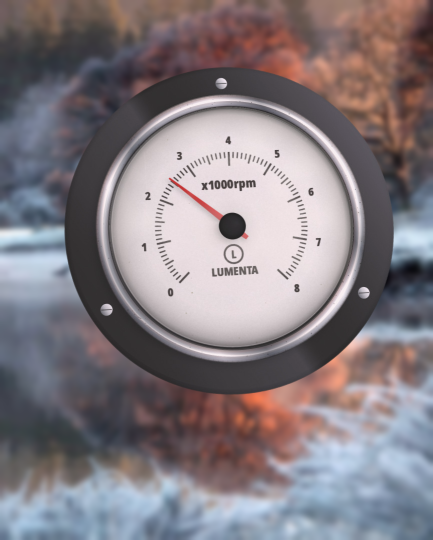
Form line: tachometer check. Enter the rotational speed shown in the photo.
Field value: 2500 rpm
